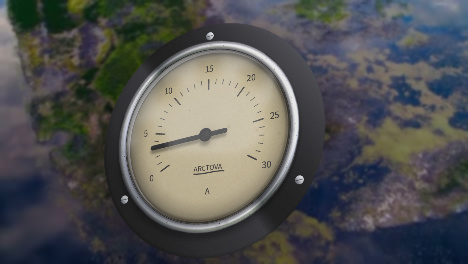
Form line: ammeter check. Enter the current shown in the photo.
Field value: 3 A
